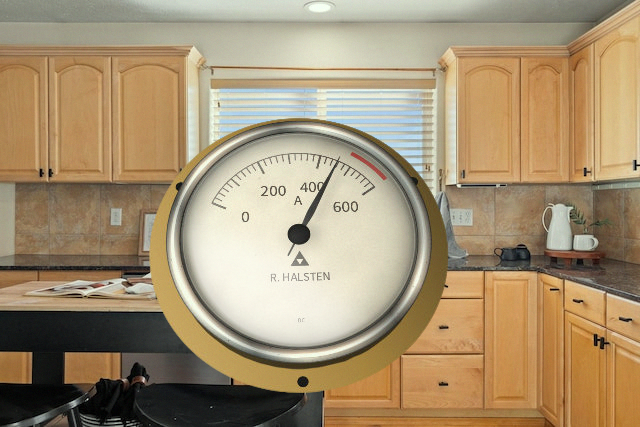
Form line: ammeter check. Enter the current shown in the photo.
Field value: 460 A
